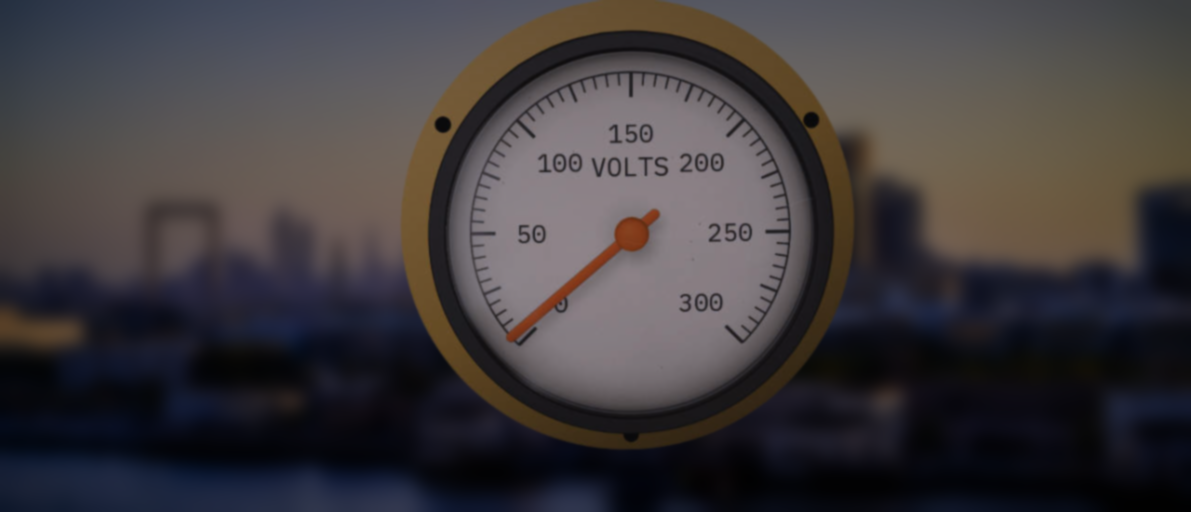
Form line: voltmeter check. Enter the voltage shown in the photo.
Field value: 5 V
